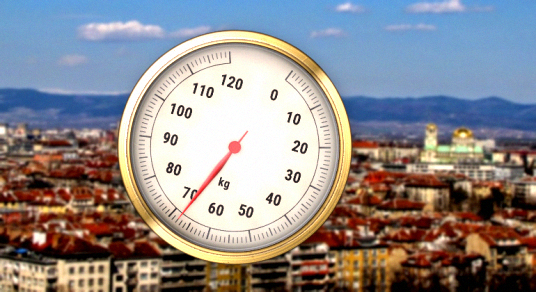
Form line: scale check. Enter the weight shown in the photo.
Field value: 68 kg
